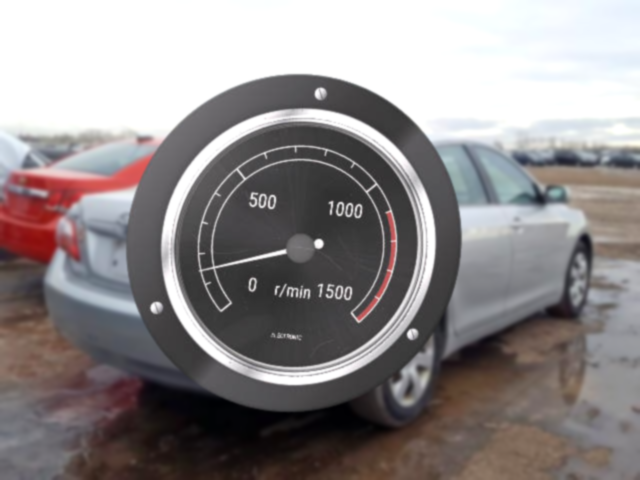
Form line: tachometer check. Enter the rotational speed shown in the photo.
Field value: 150 rpm
